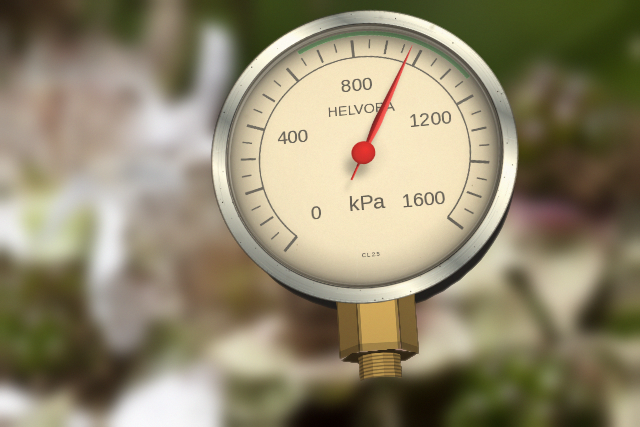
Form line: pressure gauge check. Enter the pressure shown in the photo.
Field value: 975 kPa
